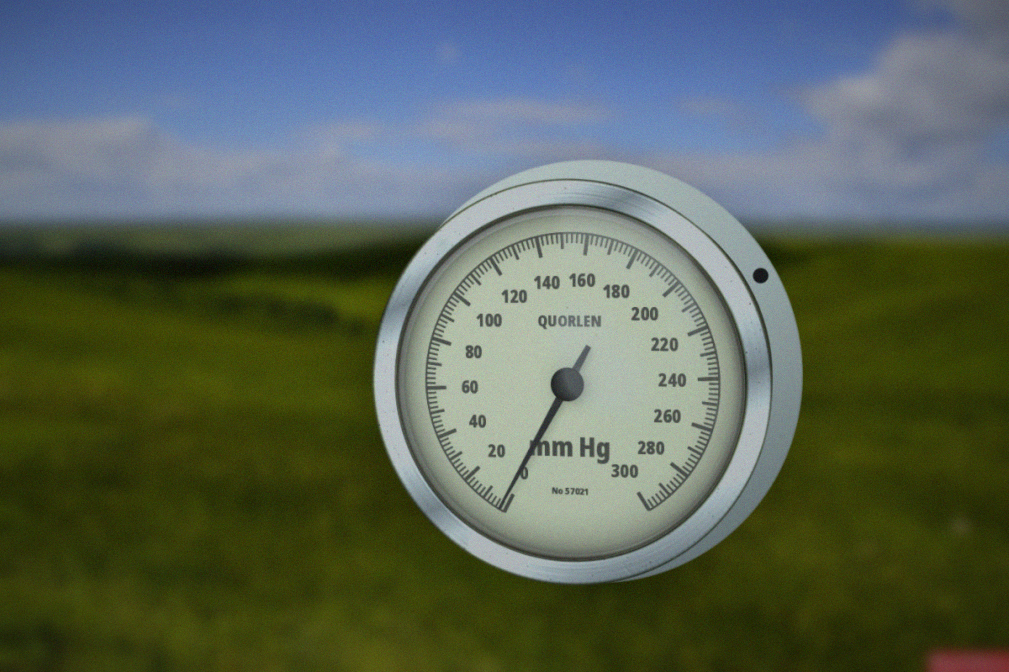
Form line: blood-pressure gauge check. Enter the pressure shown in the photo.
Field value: 2 mmHg
